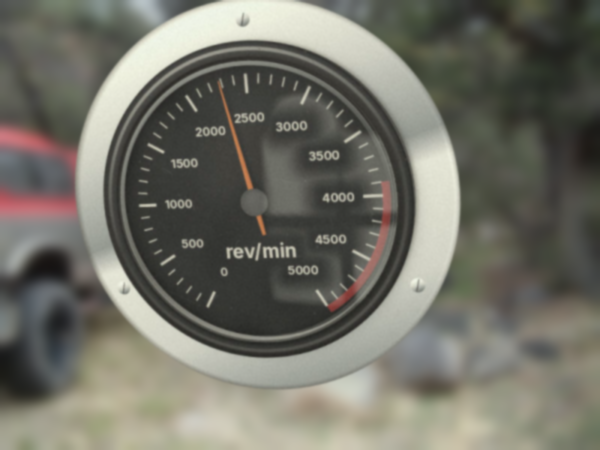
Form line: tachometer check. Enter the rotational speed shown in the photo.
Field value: 2300 rpm
